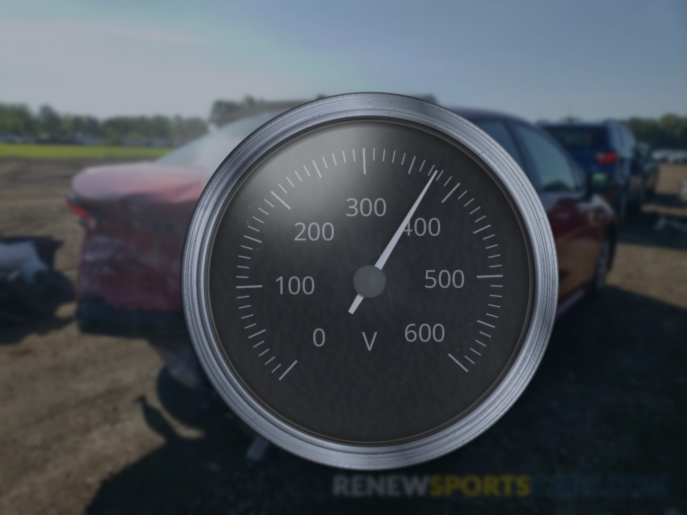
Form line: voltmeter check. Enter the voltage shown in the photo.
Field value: 375 V
